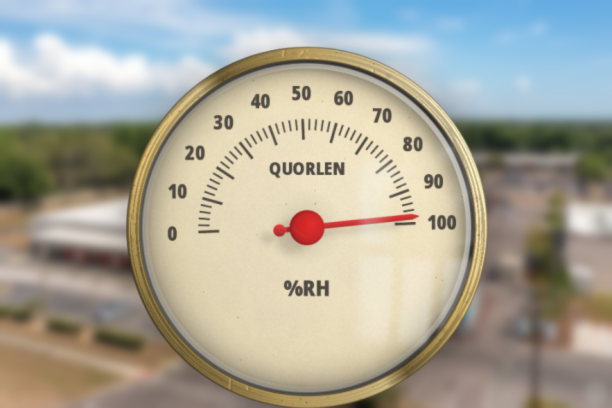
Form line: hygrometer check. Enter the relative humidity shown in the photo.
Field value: 98 %
